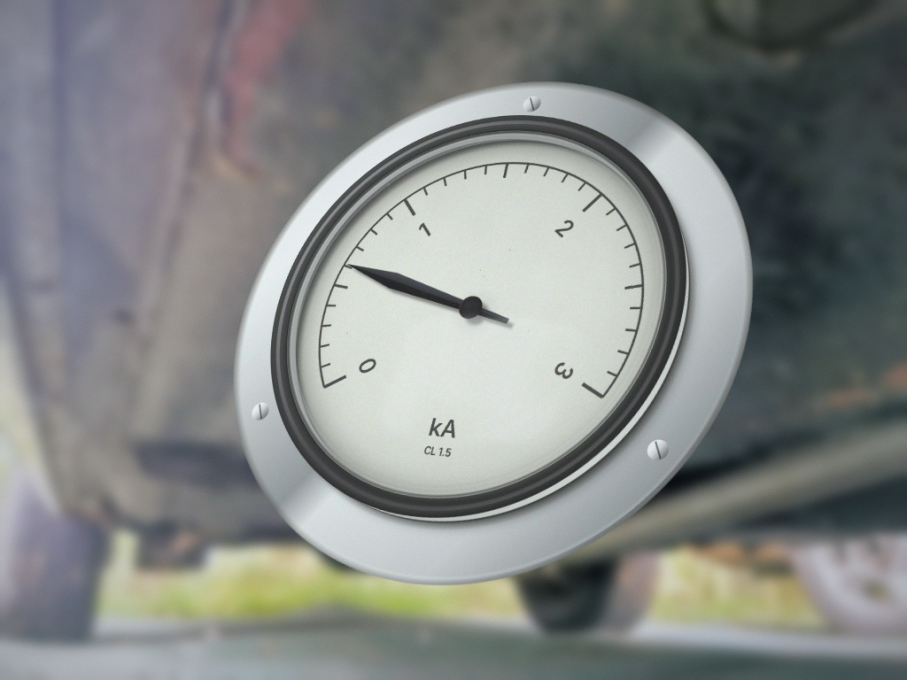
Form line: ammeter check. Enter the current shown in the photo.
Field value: 0.6 kA
